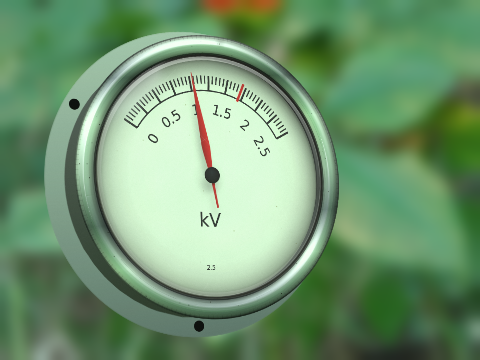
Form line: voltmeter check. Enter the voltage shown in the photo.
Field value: 1 kV
